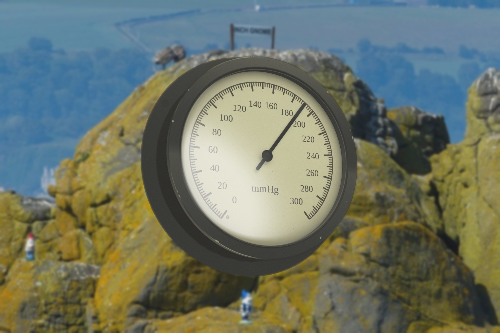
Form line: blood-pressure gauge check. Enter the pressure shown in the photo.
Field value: 190 mmHg
